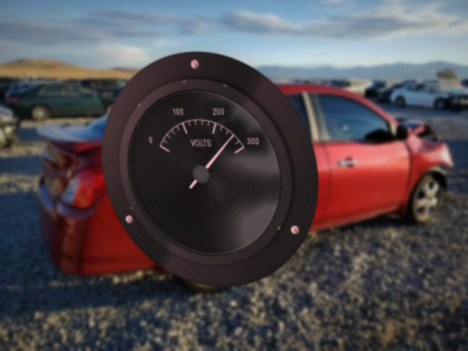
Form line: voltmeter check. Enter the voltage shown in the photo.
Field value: 260 V
